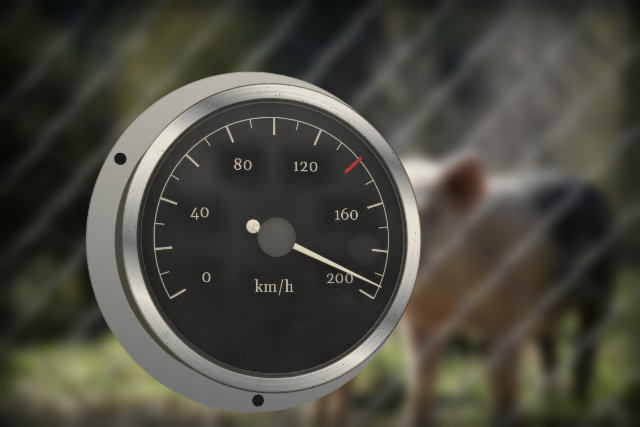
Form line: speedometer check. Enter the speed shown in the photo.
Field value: 195 km/h
